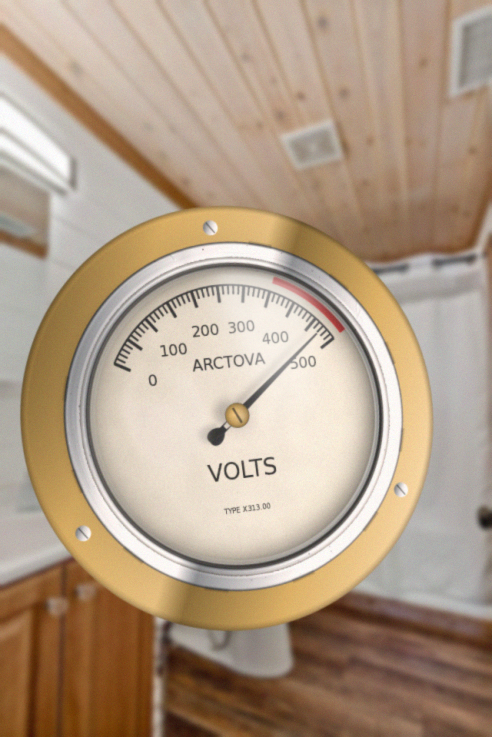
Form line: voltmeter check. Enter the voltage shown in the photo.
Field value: 470 V
